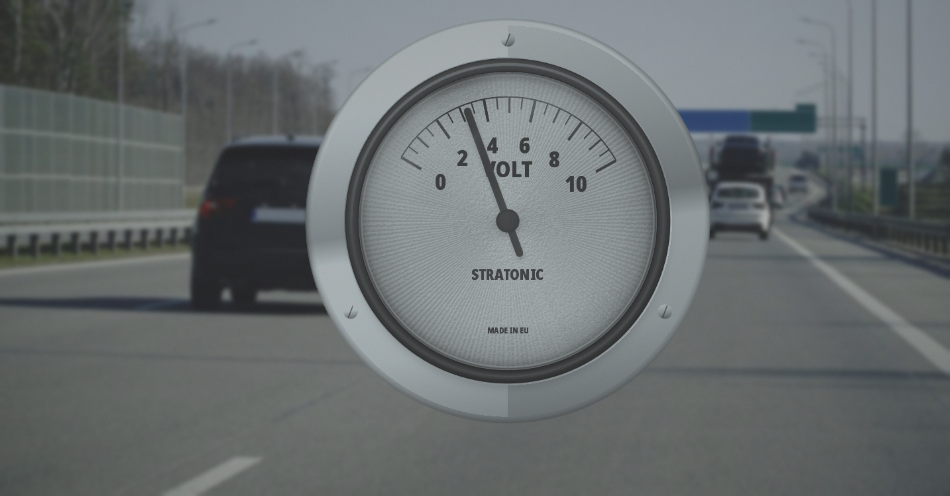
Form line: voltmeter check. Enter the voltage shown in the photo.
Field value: 3.25 V
